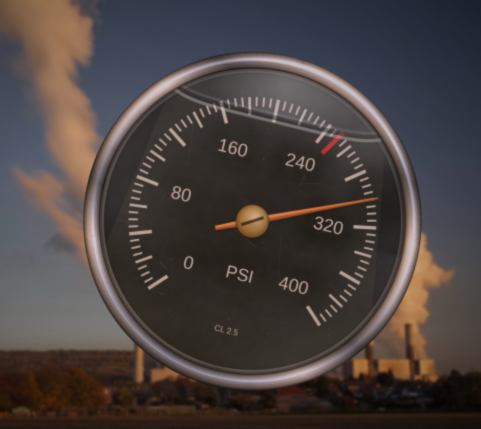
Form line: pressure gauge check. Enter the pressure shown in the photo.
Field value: 300 psi
